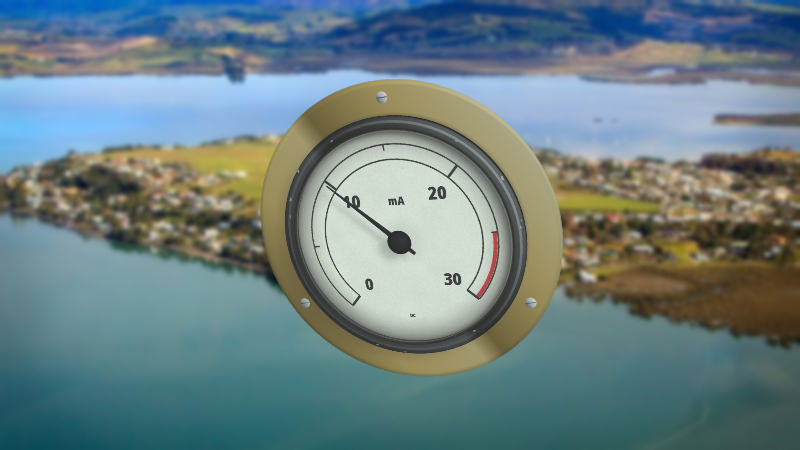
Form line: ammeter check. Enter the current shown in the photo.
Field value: 10 mA
